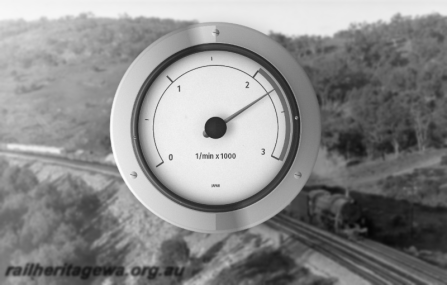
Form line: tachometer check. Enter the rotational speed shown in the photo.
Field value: 2250 rpm
